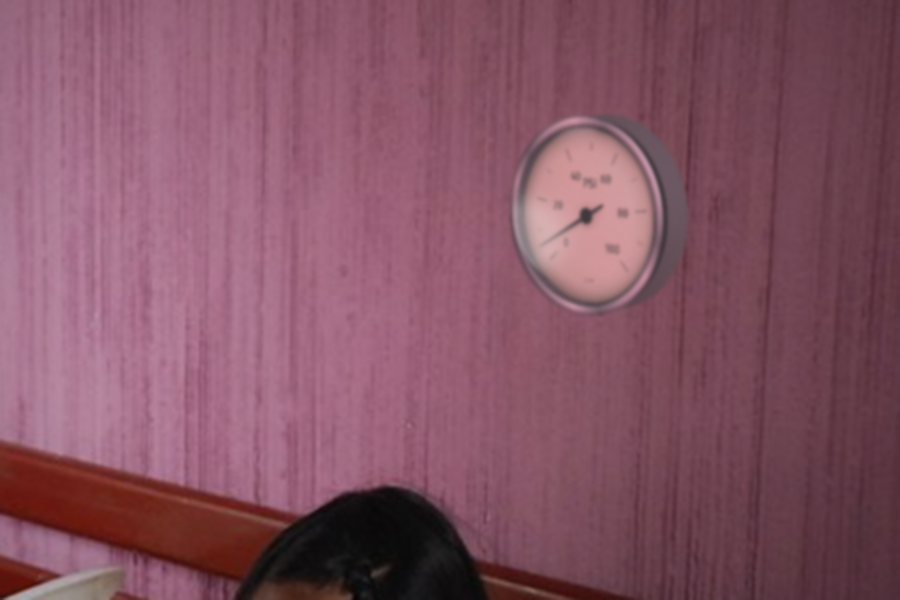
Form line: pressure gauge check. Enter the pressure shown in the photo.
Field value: 5 psi
